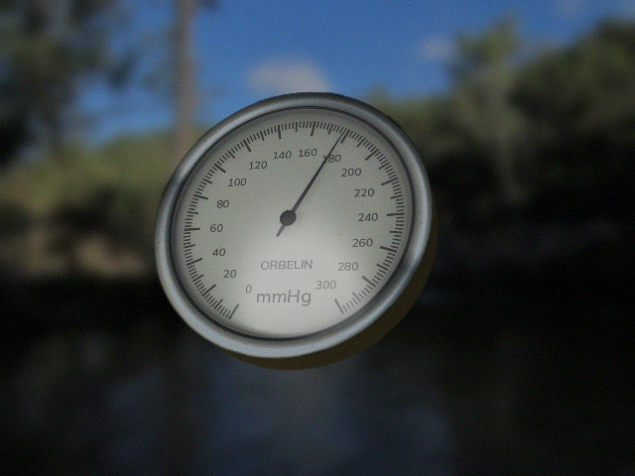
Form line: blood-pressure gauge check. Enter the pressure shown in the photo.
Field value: 180 mmHg
